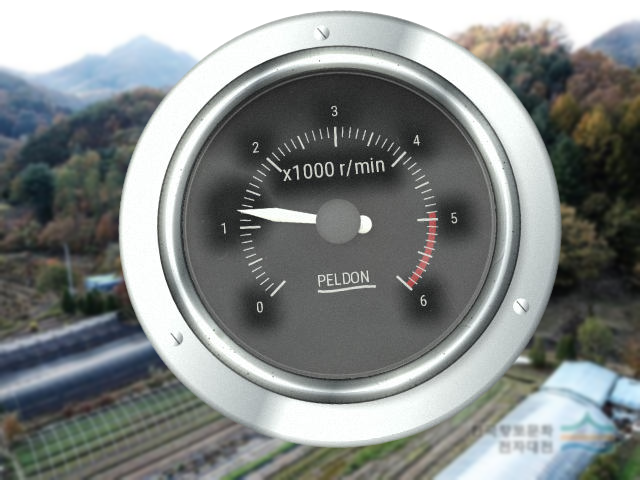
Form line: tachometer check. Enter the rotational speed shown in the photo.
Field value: 1200 rpm
